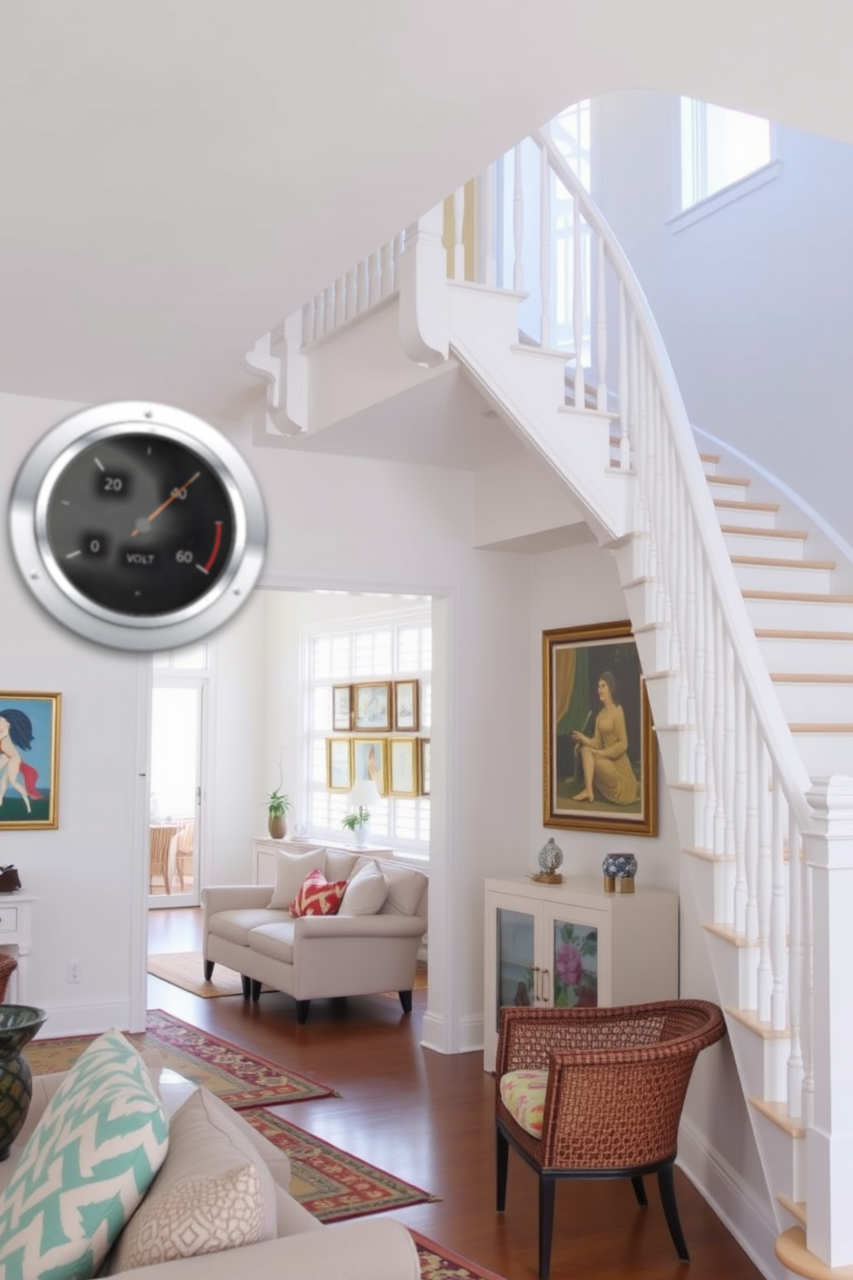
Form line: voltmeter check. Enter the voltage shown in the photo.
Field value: 40 V
